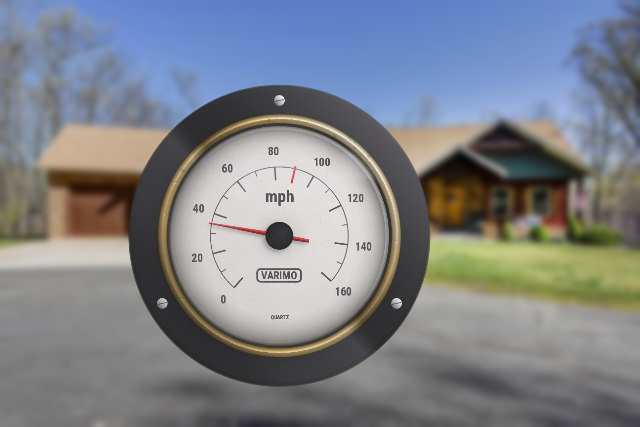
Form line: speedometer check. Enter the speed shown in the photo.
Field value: 35 mph
